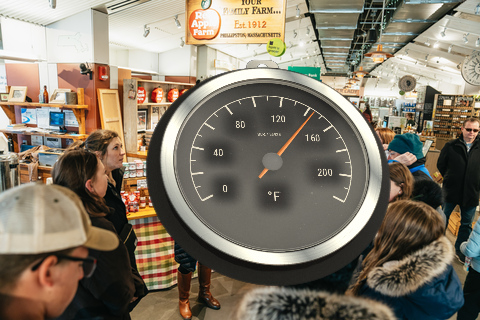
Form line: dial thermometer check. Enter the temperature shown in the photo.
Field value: 145 °F
